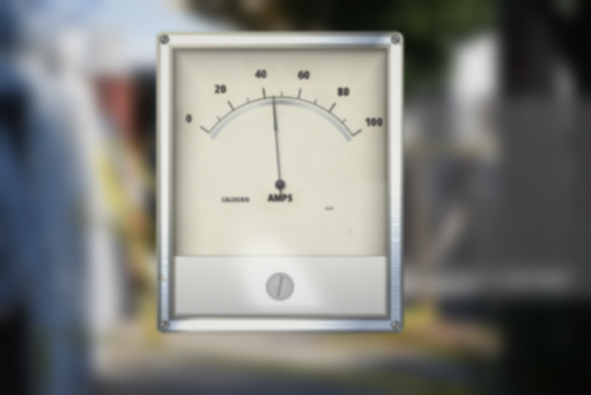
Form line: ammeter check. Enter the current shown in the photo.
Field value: 45 A
